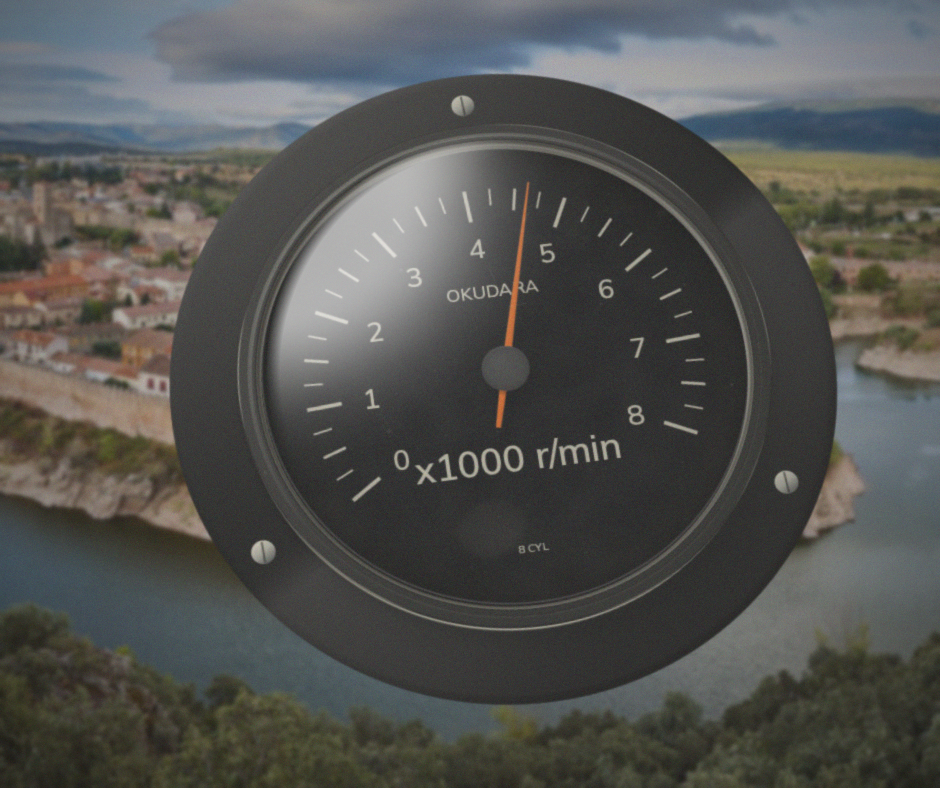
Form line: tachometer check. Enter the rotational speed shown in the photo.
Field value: 4625 rpm
